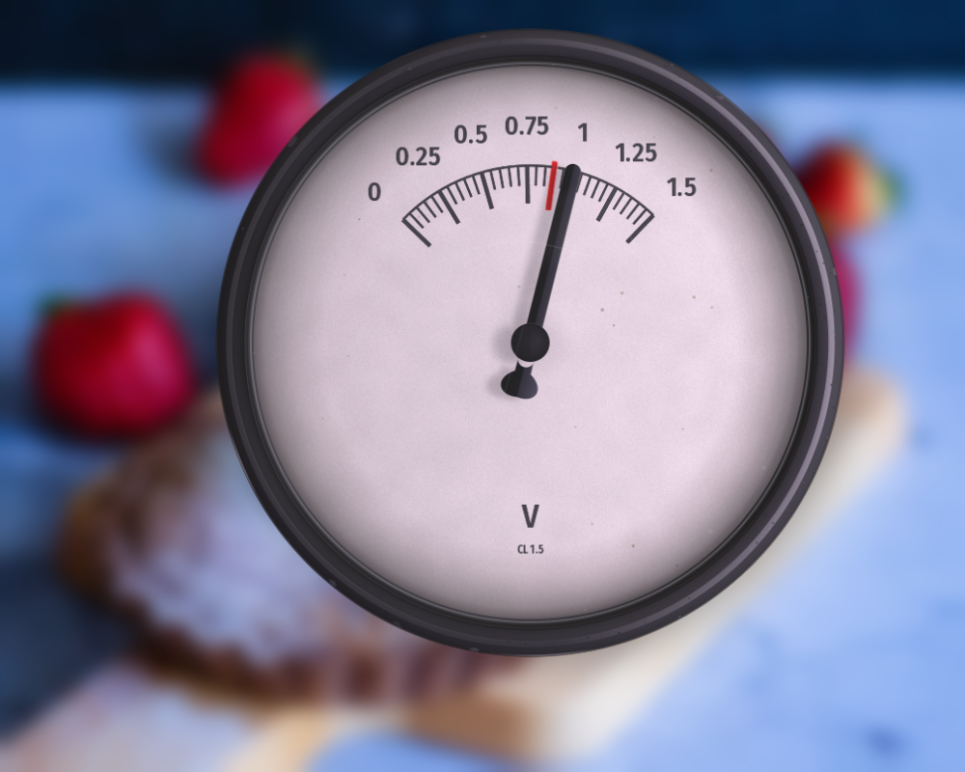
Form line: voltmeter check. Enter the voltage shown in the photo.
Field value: 1 V
